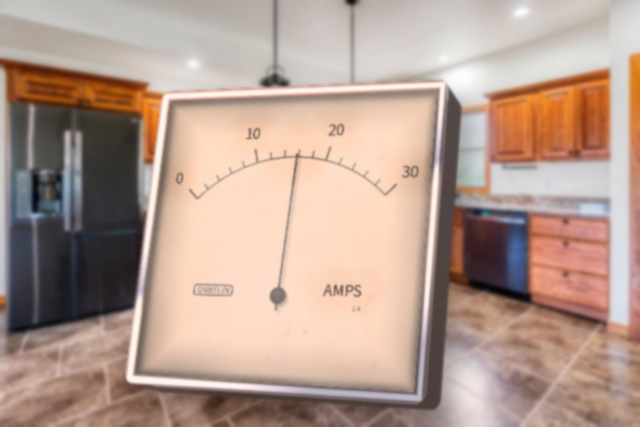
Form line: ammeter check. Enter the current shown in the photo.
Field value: 16 A
